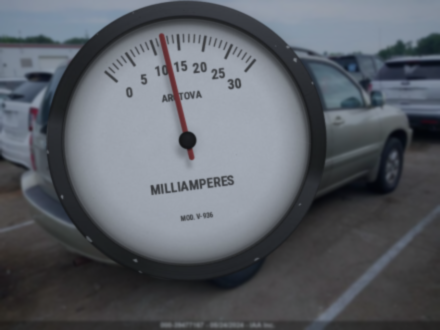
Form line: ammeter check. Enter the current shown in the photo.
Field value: 12 mA
